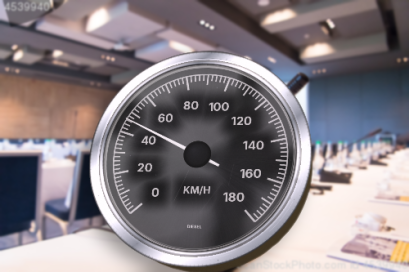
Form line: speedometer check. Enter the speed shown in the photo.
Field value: 46 km/h
